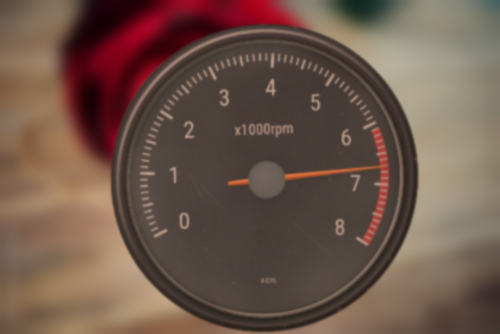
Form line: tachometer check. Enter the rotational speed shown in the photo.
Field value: 6700 rpm
